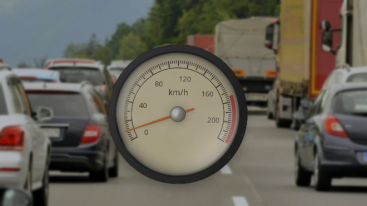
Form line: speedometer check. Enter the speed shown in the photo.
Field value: 10 km/h
